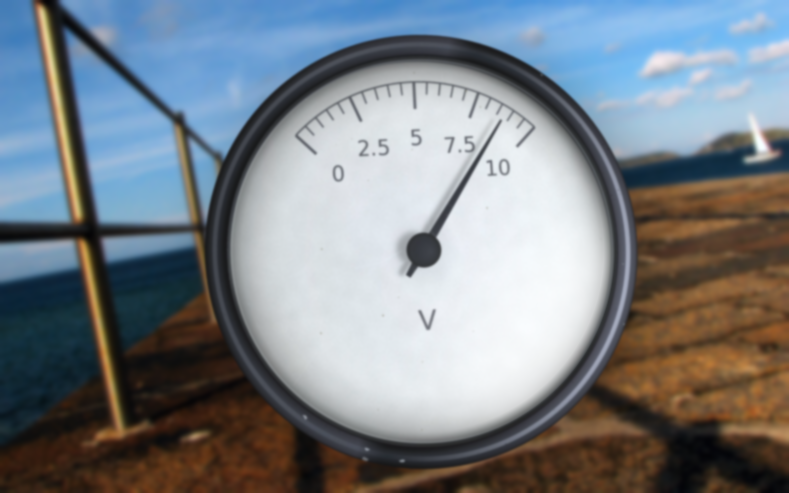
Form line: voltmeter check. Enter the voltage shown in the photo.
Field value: 8.75 V
